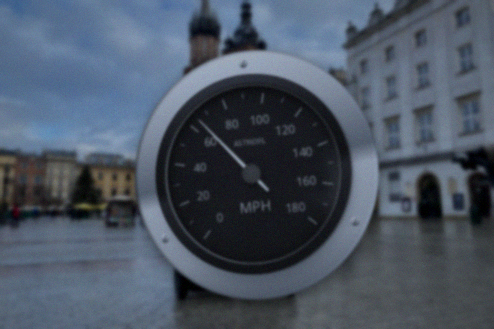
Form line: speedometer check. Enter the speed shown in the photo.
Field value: 65 mph
